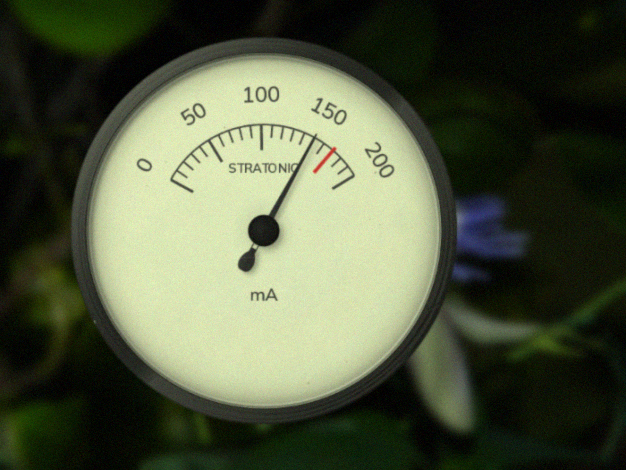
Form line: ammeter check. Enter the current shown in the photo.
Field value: 150 mA
